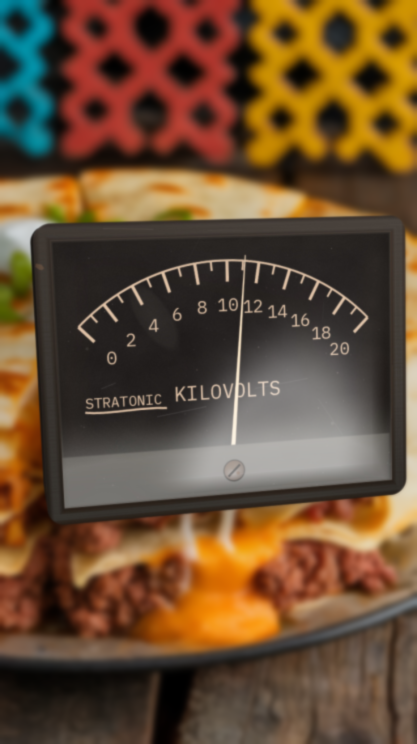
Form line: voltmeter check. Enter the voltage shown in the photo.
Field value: 11 kV
